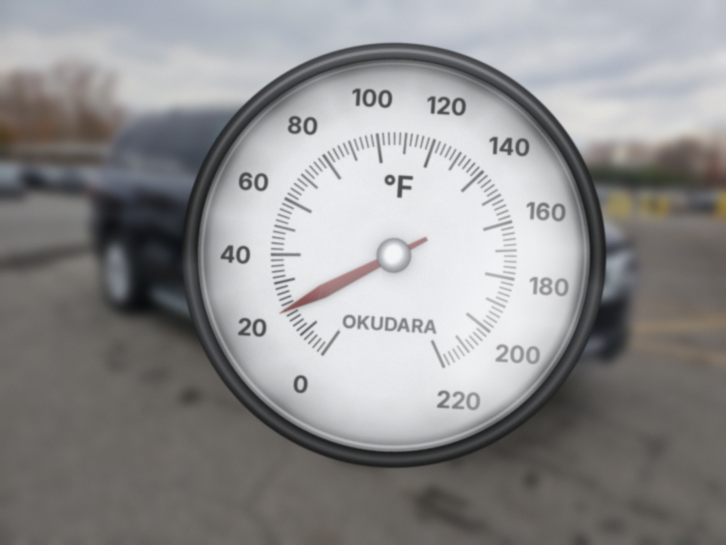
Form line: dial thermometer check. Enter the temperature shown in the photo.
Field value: 20 °F
